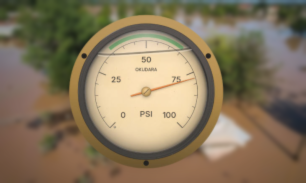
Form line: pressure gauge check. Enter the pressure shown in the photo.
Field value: 77.5 psi
